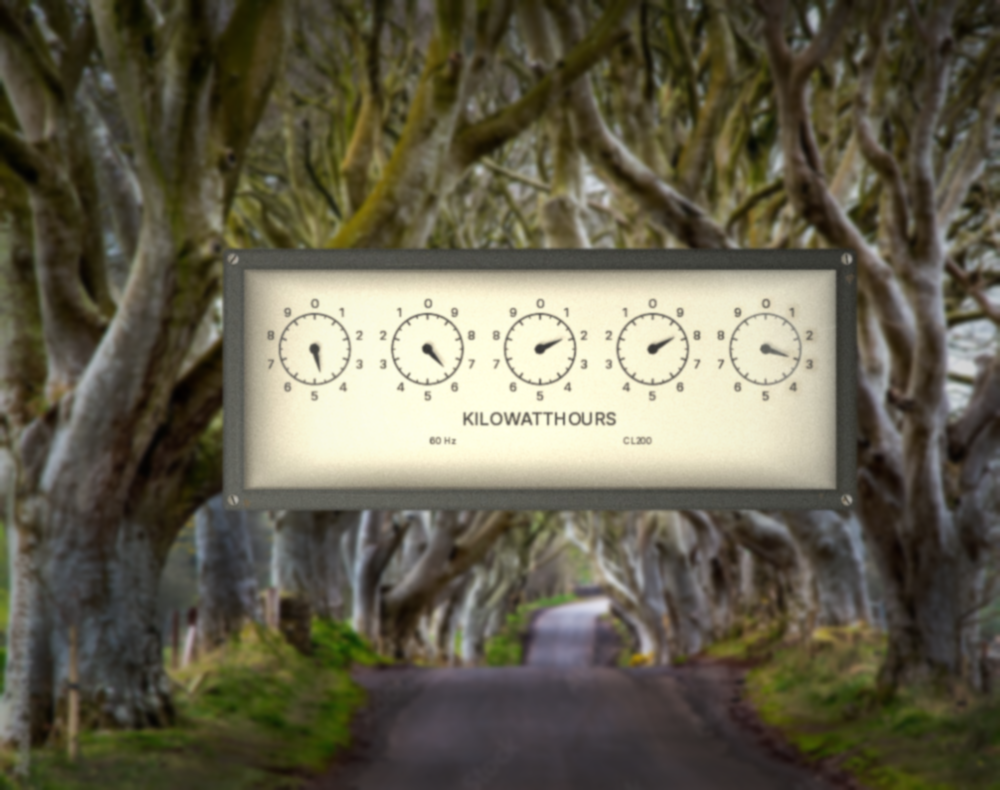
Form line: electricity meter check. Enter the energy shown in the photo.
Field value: 46183 kWh
